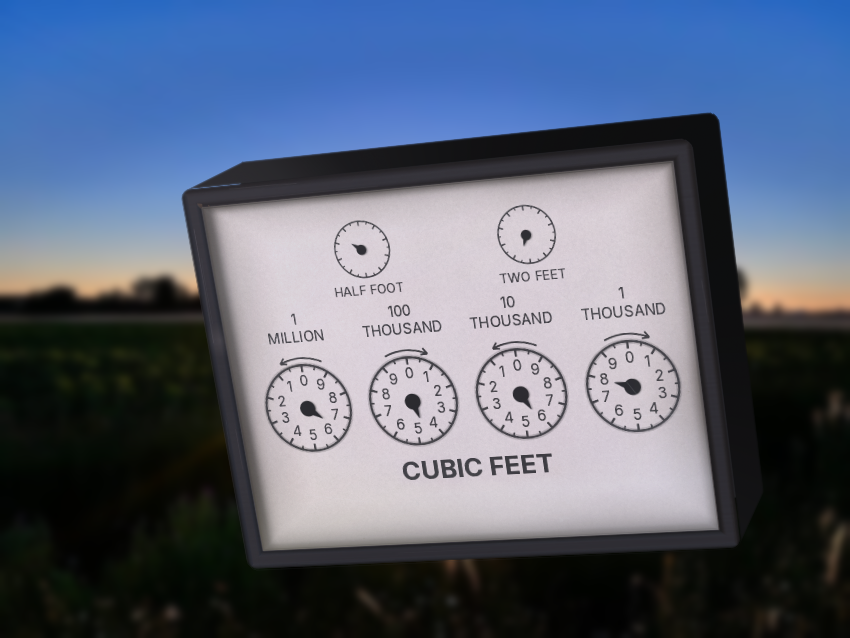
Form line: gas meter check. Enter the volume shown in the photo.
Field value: 645800 ft³
